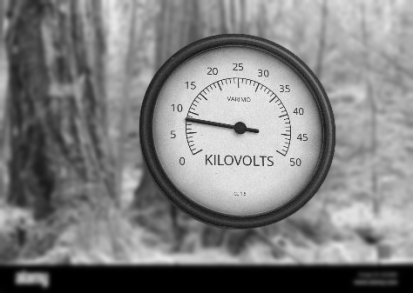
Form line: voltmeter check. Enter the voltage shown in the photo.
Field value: 8 kV
